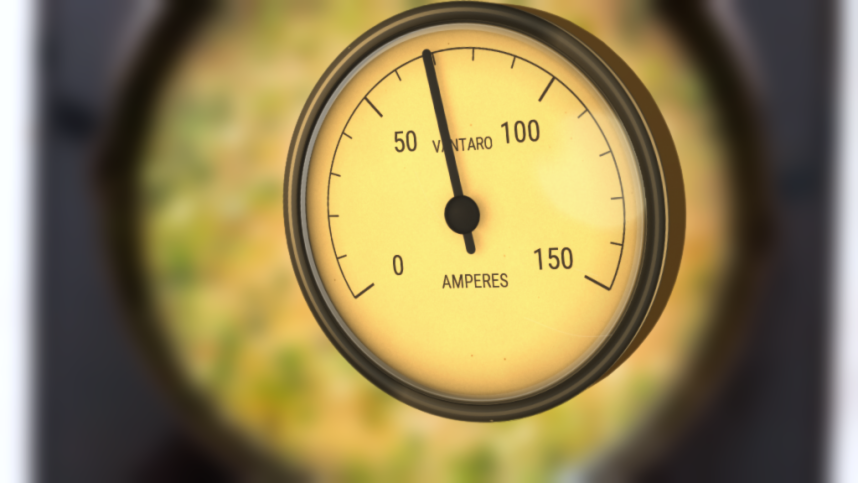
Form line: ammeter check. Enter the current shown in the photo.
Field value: 70 A
